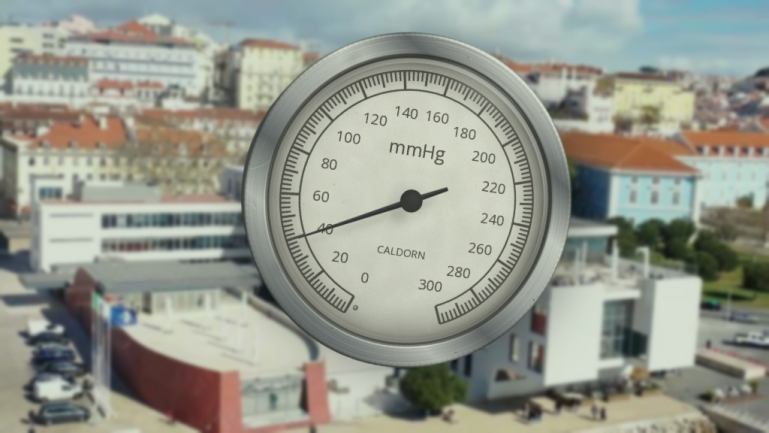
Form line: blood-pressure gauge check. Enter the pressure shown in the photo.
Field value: 40 mmHg
